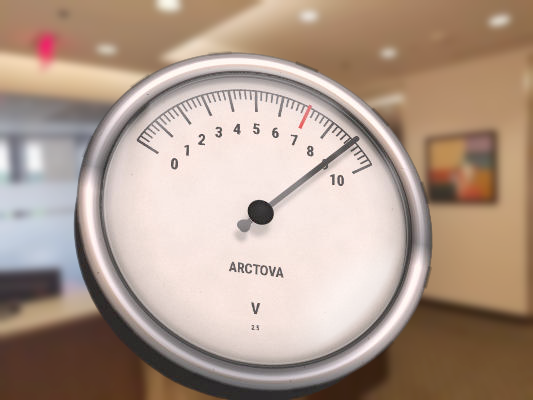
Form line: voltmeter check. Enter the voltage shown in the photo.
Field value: 9 V
